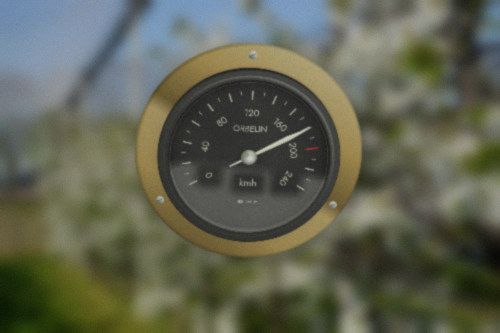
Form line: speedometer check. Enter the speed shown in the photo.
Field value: 180 km/h
